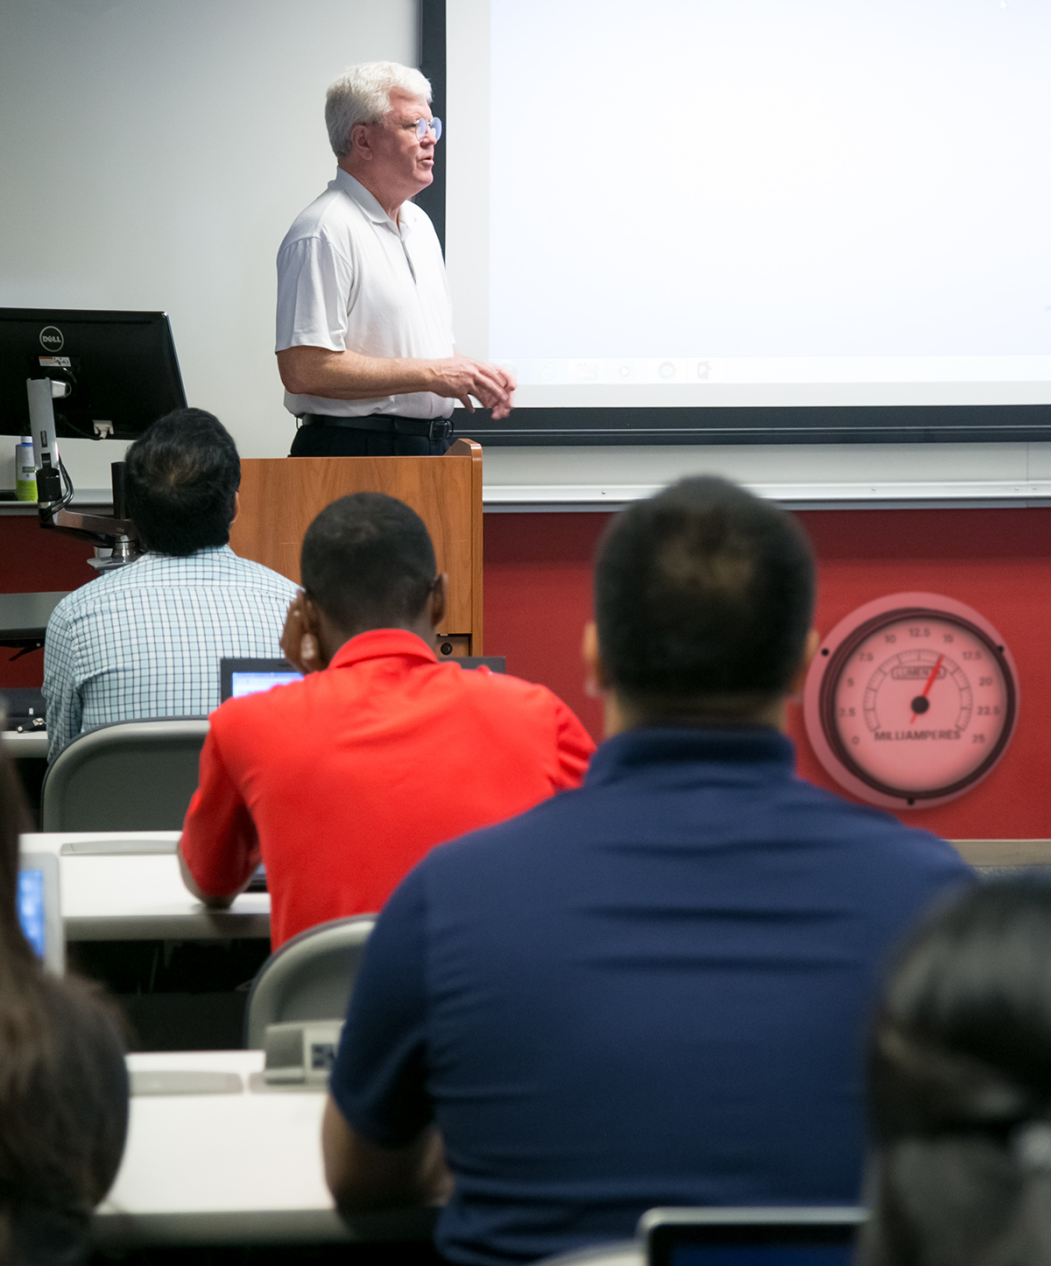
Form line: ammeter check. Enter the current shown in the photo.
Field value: 15 mA
